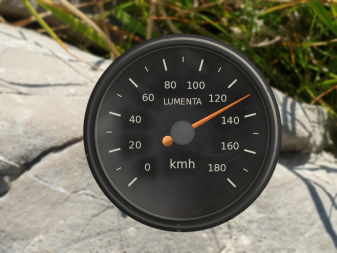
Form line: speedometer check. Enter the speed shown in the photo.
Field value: 130 km/h
